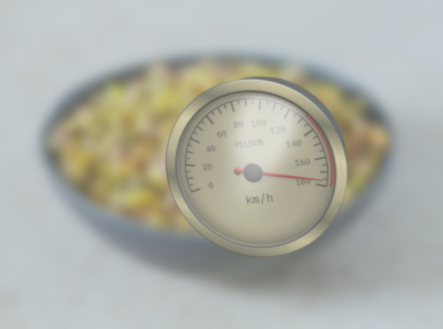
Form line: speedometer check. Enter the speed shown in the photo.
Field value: 175 km/h
